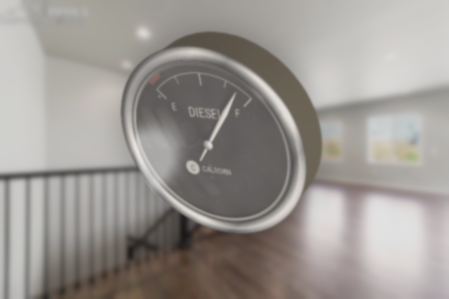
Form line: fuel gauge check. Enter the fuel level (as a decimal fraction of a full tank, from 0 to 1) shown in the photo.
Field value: 0.875
